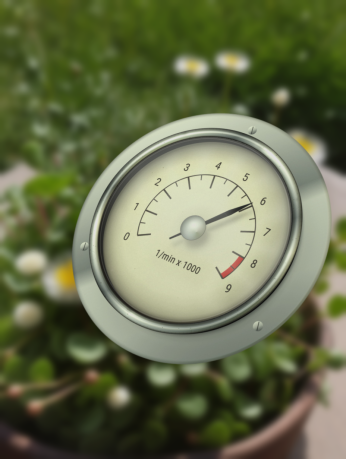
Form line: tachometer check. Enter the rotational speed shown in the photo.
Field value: 6000 rpm
